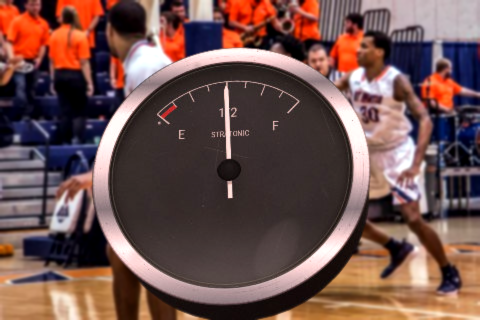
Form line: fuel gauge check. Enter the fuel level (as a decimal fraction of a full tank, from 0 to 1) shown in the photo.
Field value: 0.5
